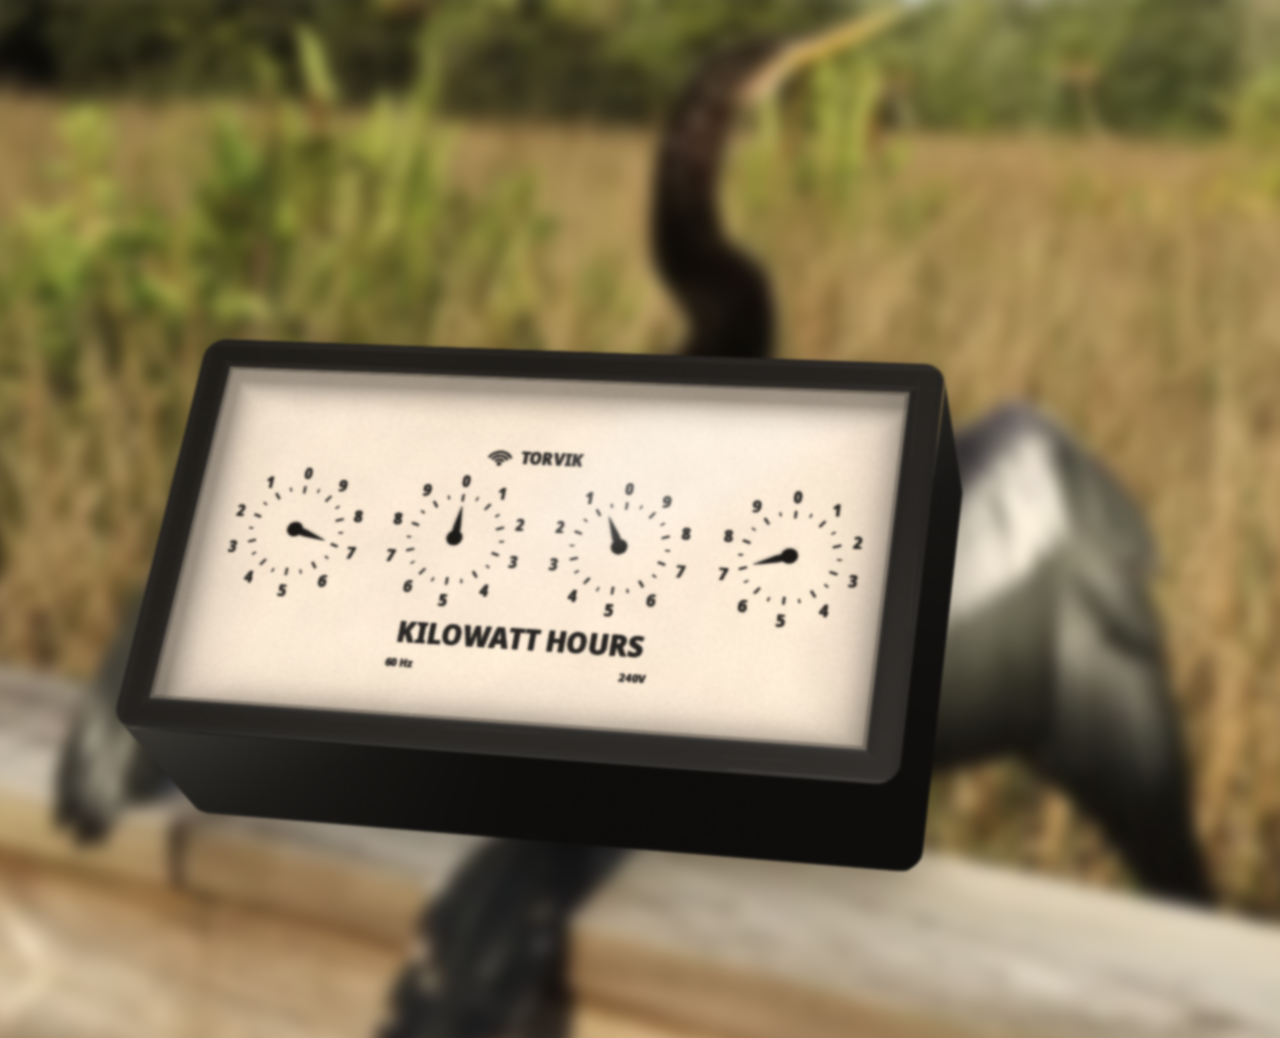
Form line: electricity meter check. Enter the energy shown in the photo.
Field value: 7007 kWh
